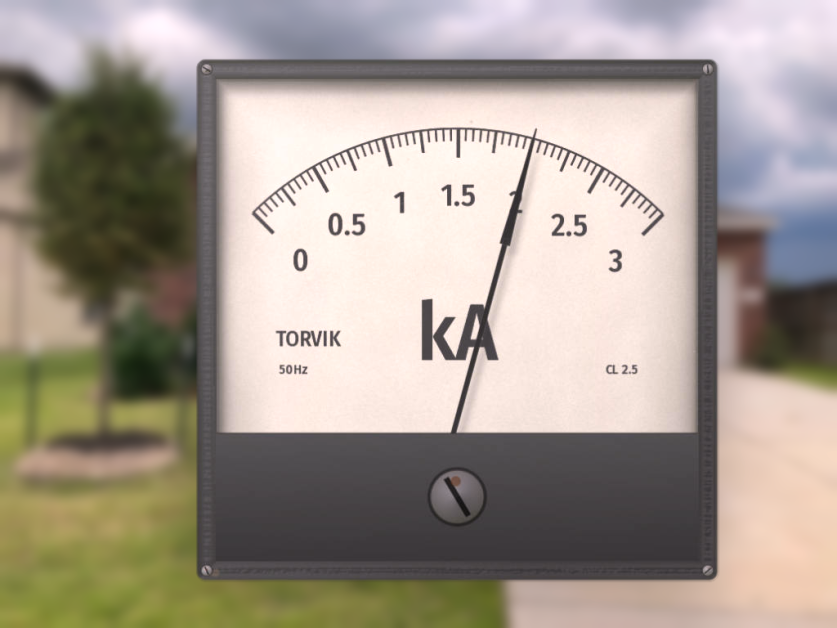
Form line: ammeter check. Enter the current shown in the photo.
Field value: 2 kA
